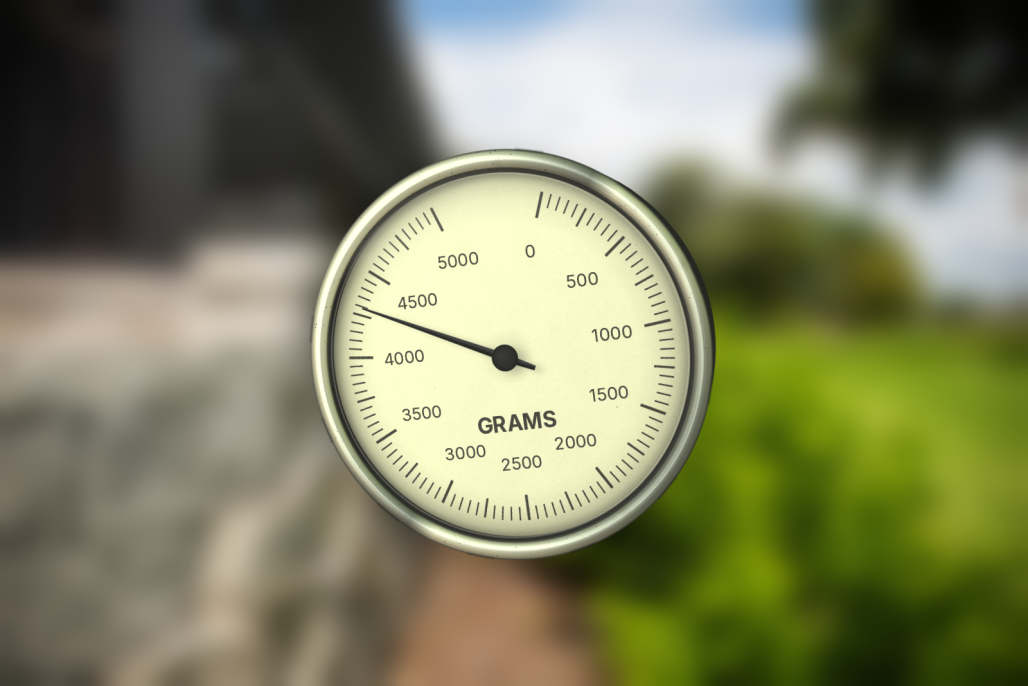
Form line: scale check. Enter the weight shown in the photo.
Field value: 4300 g
